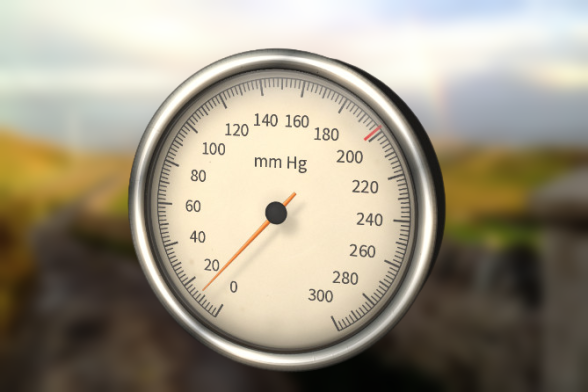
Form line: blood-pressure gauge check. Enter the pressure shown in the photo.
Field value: 12 mmHg
